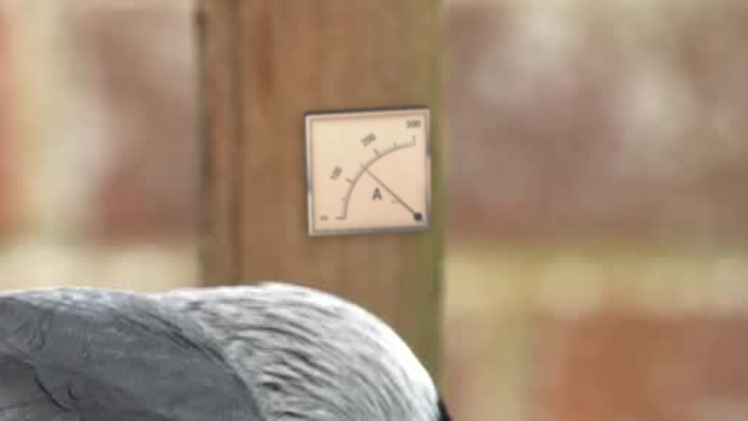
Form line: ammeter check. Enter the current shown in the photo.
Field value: 150 A
